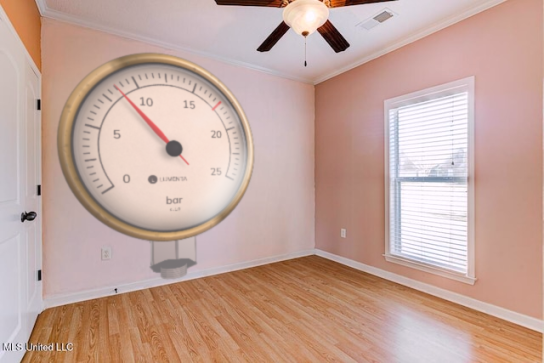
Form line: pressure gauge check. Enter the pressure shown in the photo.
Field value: 8.5 bar
